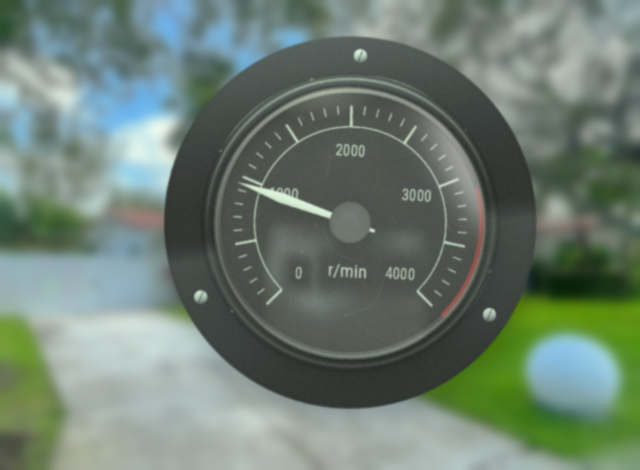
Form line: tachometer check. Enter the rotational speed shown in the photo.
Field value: 950 rpm
